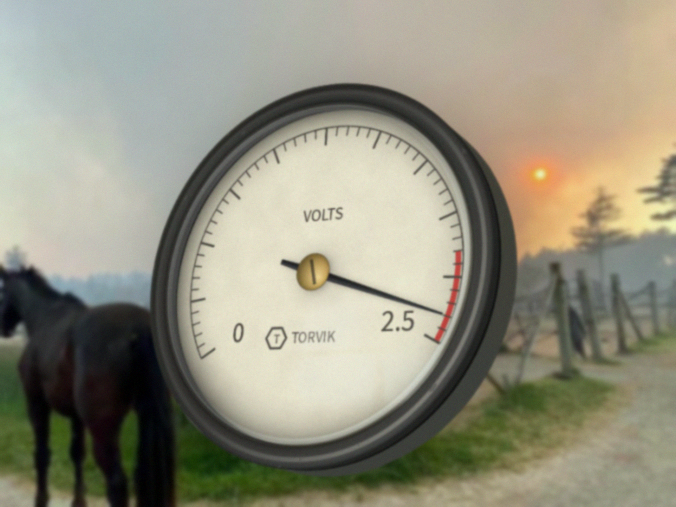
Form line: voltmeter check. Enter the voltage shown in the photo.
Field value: 2.4 V
